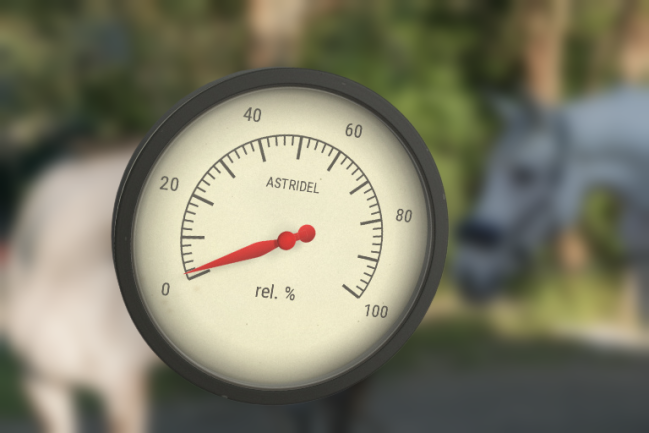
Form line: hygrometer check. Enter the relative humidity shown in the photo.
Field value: 2 %
